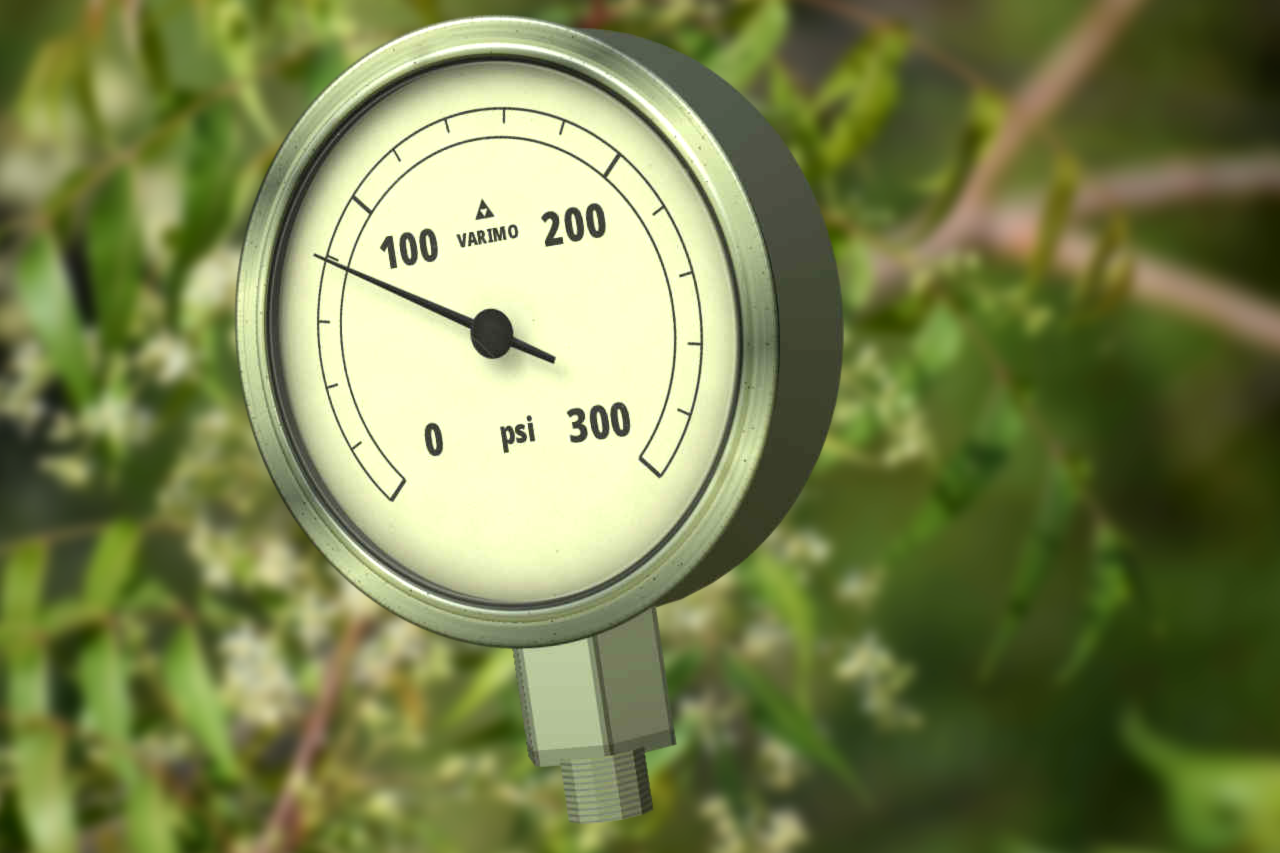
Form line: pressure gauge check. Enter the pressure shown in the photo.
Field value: 80 psi
